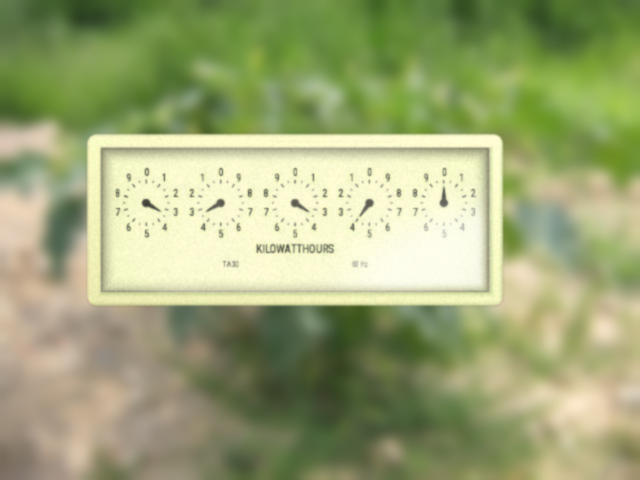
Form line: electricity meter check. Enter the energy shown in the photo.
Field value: 33340 kWh
